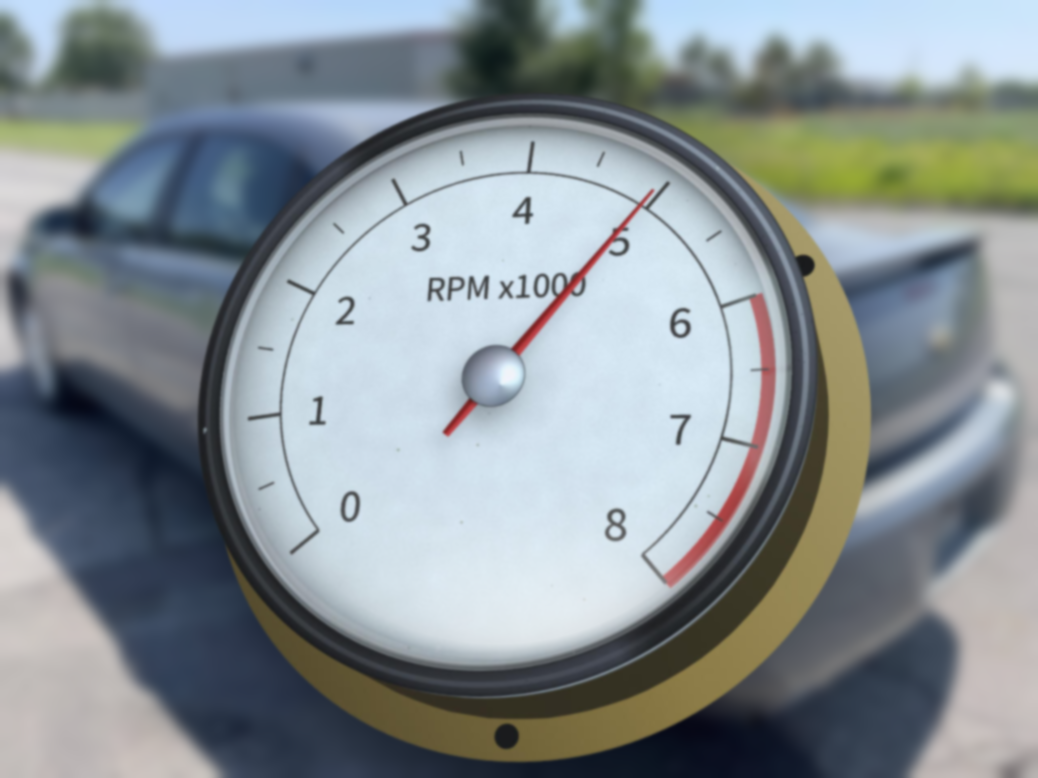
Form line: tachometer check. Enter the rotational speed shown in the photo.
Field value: 5000 rpm
